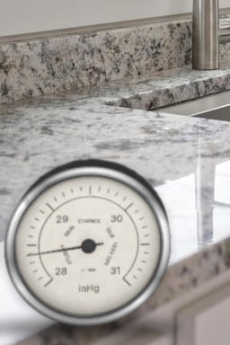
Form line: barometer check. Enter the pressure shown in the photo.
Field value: 28.4 inHg
